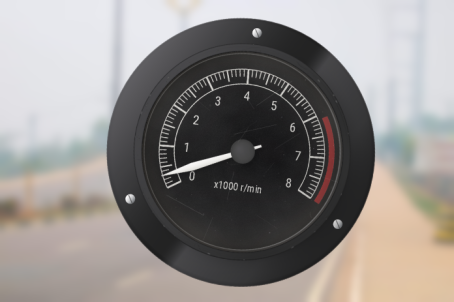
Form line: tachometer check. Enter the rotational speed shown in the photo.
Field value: 300 rpm
